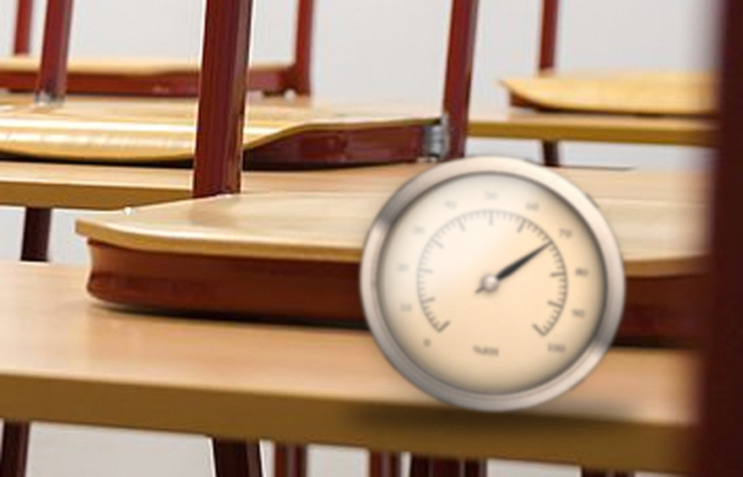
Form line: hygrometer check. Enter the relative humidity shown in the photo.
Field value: 70 %
